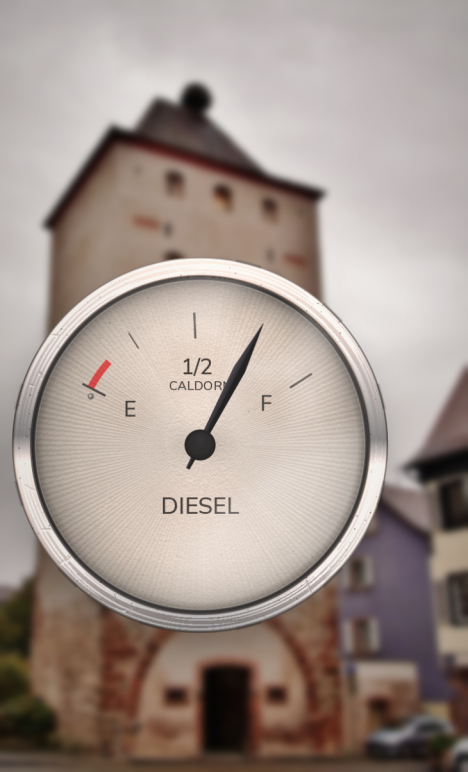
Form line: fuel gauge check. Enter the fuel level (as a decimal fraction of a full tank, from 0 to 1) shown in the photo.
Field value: 0.75
